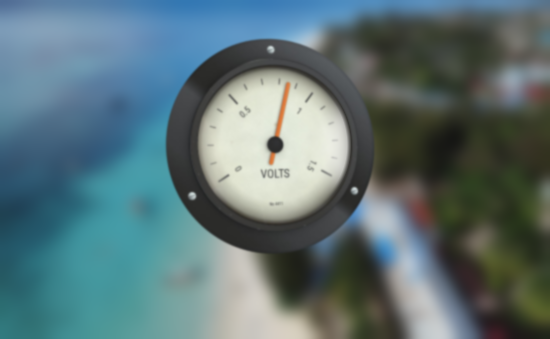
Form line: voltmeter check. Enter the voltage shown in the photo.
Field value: 0.85 V
